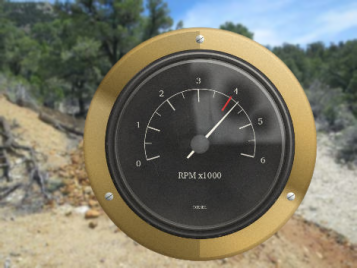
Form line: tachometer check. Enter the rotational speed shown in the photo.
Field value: 4250 rpm
